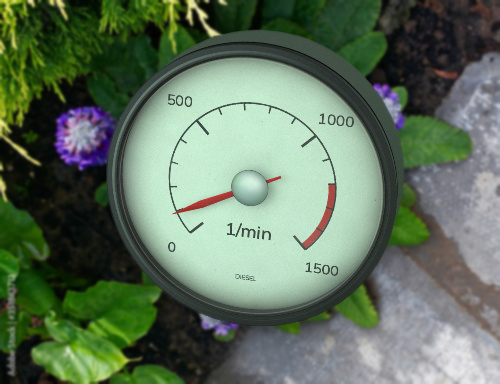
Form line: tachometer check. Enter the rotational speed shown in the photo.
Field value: 100 rpm
